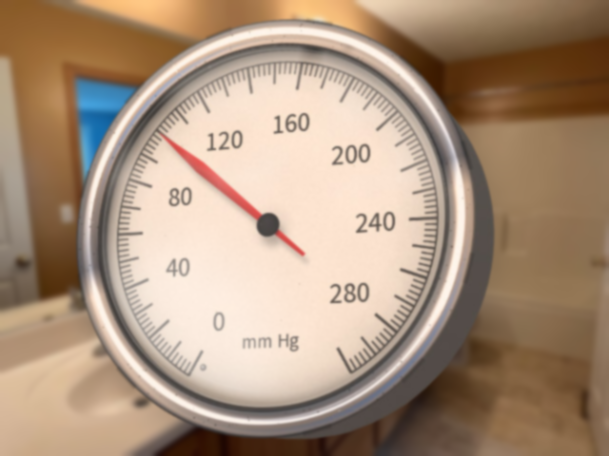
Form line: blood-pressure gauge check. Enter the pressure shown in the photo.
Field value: 100 mmHg
